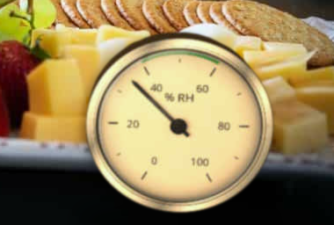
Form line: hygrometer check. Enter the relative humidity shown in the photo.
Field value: 35 %
